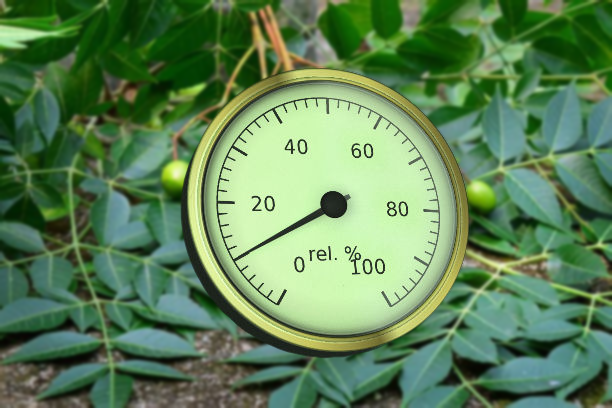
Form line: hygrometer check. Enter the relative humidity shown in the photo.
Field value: 10 %
